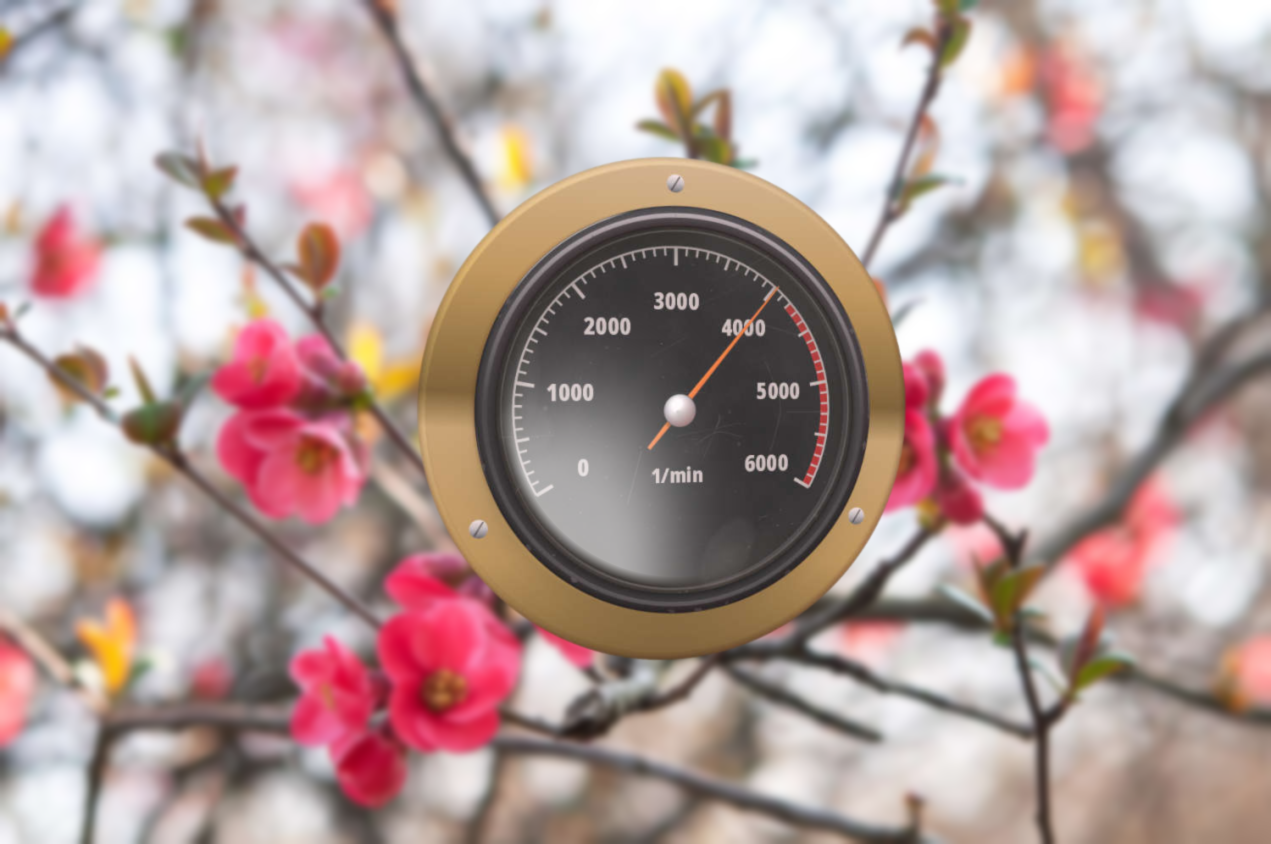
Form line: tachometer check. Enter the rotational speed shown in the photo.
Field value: 4000 rpm
